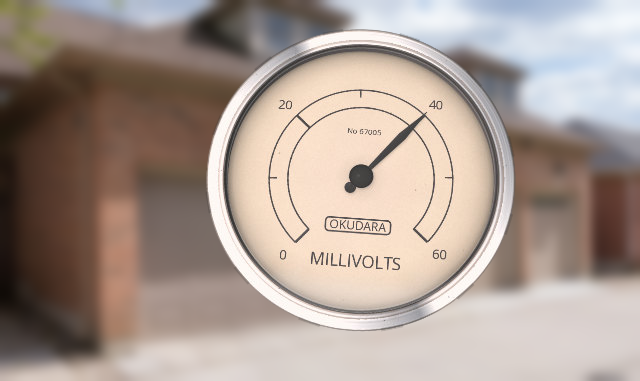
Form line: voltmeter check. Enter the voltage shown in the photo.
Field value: 40 mV
